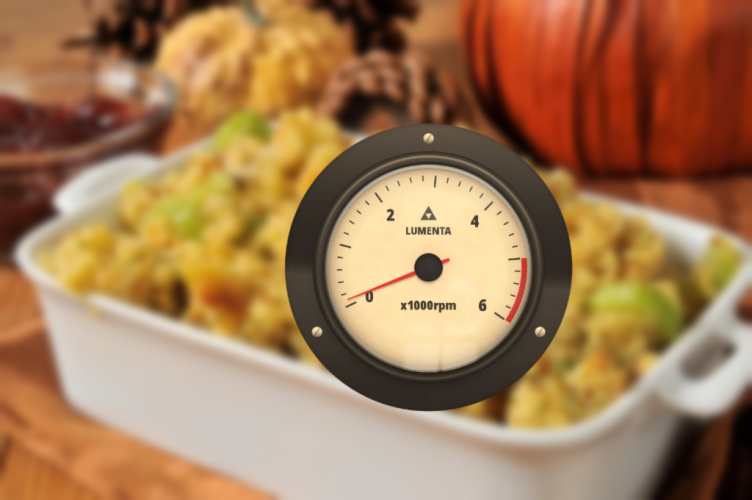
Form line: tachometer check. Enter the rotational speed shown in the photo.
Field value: 100 rpm
